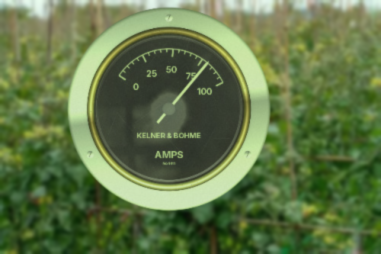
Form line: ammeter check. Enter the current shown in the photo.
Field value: 80 A
